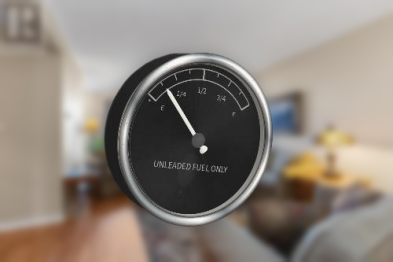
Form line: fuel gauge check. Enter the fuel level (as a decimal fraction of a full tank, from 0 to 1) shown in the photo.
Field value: 0.125
